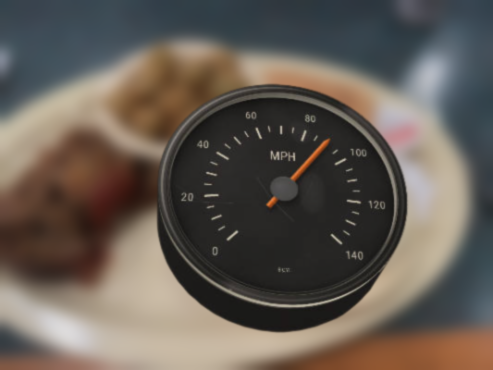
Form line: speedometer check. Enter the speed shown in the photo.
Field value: 90 mph
